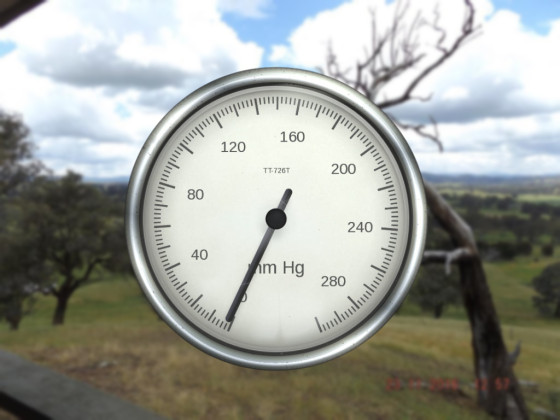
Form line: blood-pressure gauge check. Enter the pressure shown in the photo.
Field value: 2 mmHg
